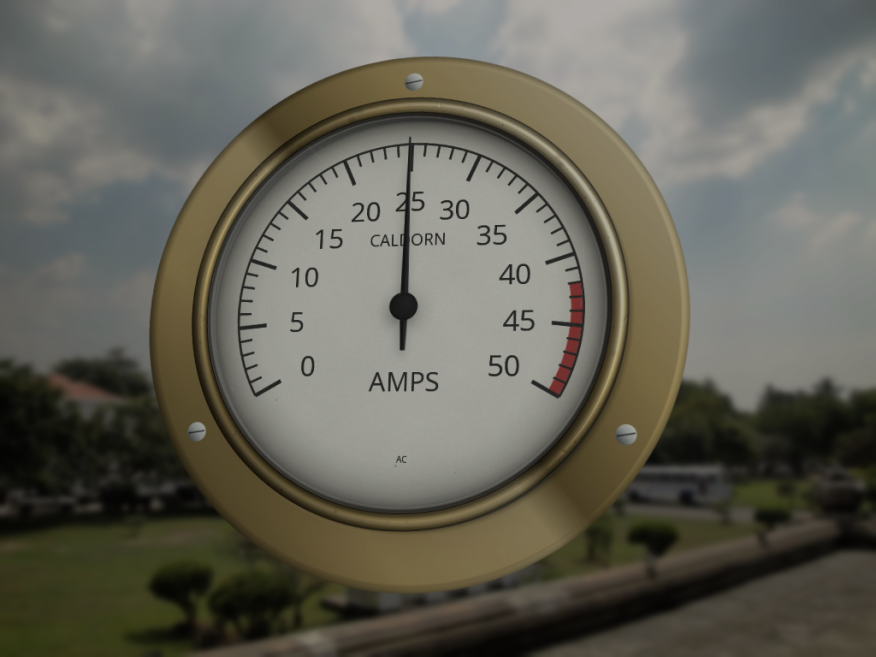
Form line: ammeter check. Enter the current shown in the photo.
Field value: 25 A
